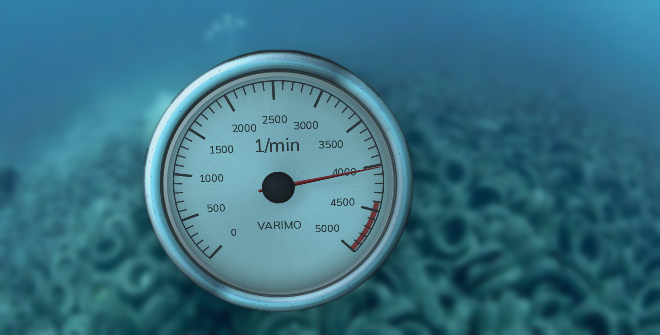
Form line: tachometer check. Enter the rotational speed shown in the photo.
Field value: 4000 rpm
